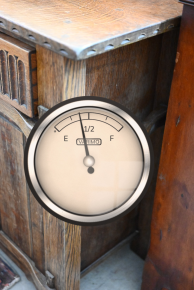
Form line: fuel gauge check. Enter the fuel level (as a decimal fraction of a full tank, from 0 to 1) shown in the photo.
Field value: 0.375
